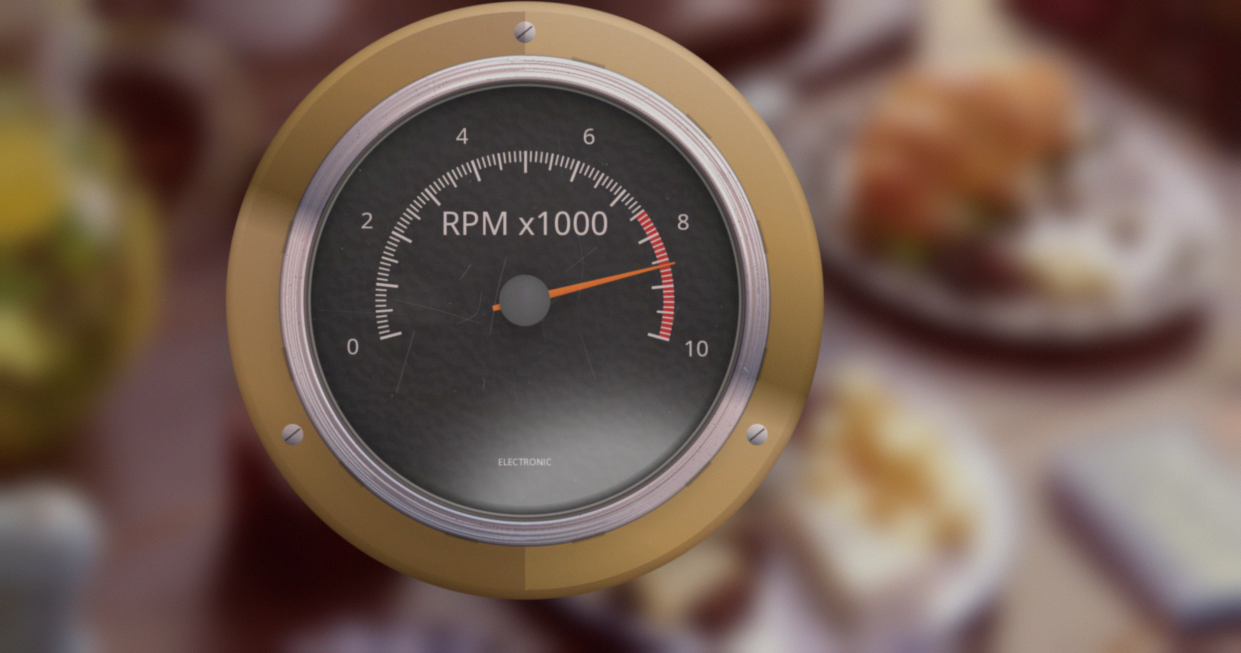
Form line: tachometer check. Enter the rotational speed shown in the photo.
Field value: 8600 rpm
